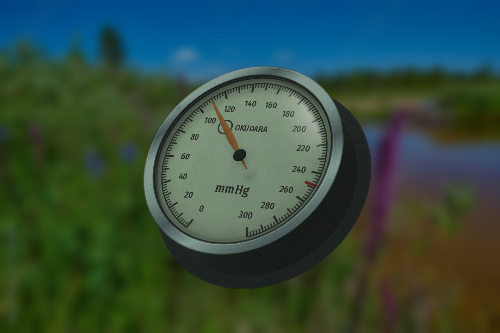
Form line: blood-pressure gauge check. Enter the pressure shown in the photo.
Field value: 110 mmHg
